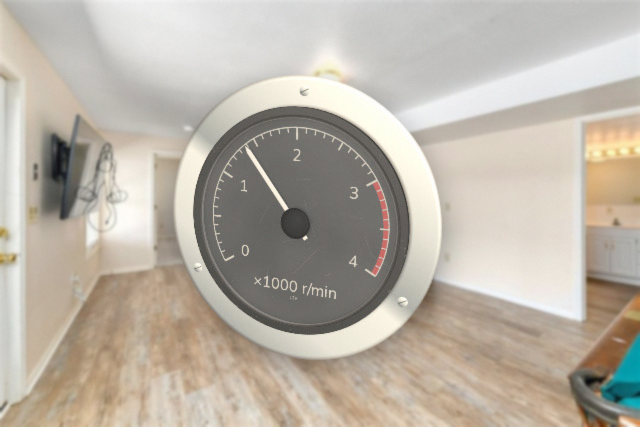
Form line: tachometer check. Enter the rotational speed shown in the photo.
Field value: 1400 rpm
